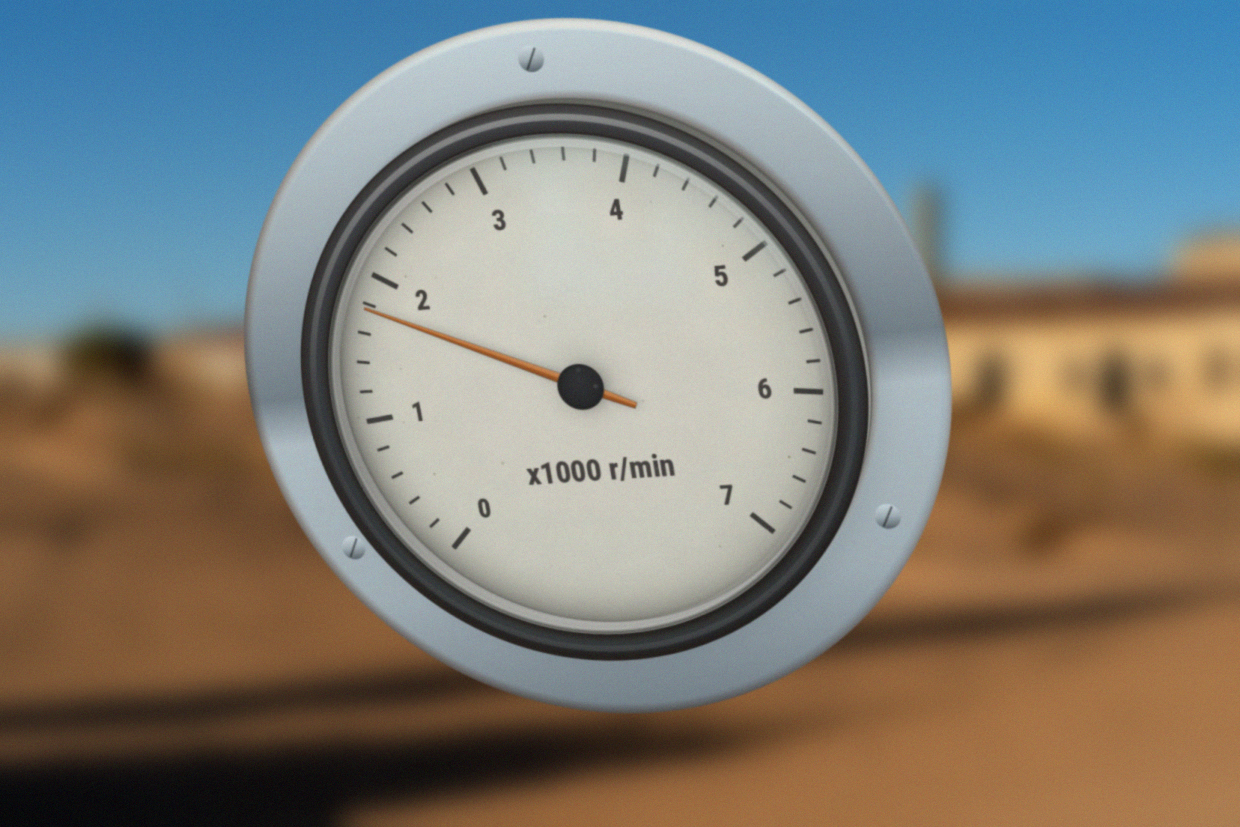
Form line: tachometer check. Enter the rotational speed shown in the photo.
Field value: 1800 rpm
